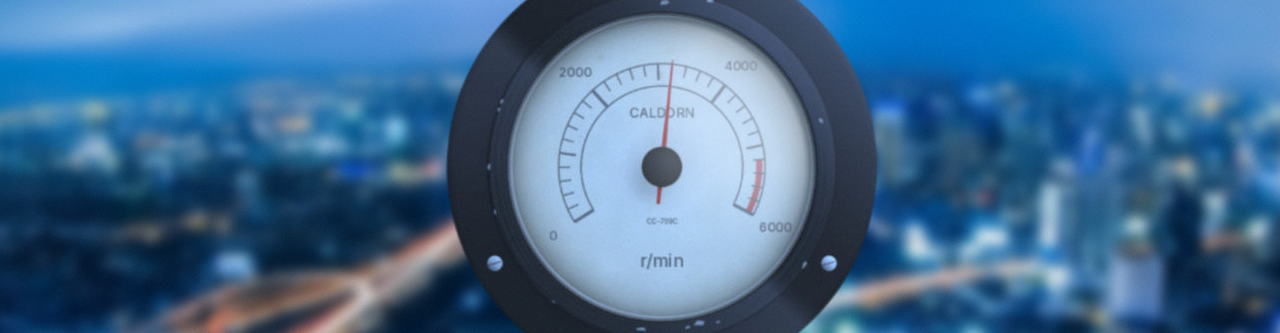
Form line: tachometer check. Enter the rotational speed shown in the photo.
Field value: 3200 rpm
